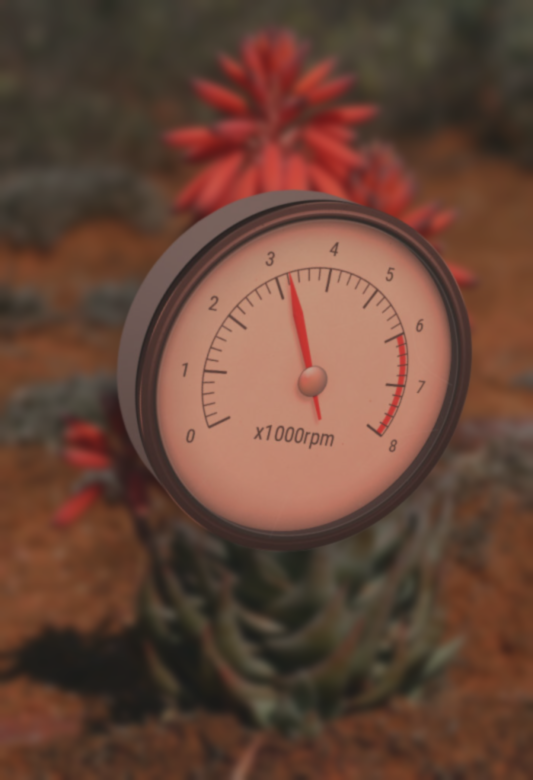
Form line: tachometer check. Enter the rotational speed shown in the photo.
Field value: 3200 rpm
